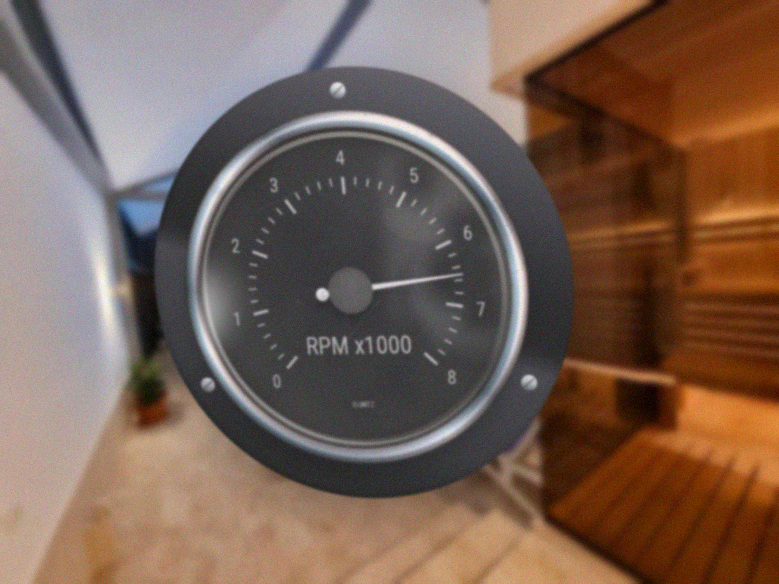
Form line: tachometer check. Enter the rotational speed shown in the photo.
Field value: 6500 rpm
